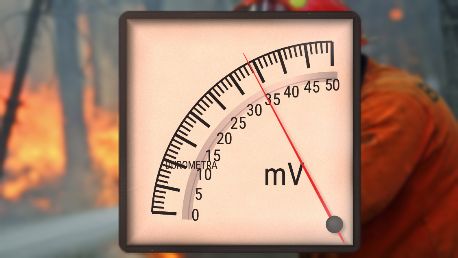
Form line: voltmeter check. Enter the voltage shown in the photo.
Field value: 34 mV
